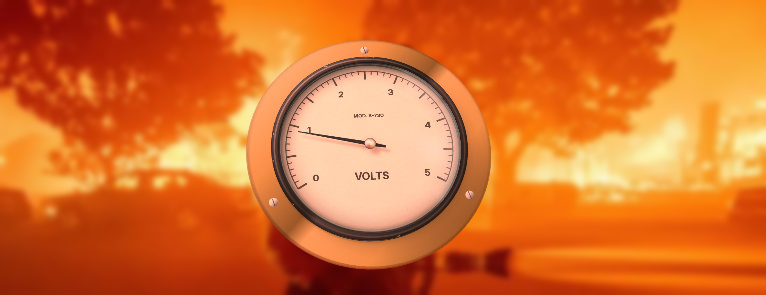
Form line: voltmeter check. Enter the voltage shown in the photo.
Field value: 0.9 V
